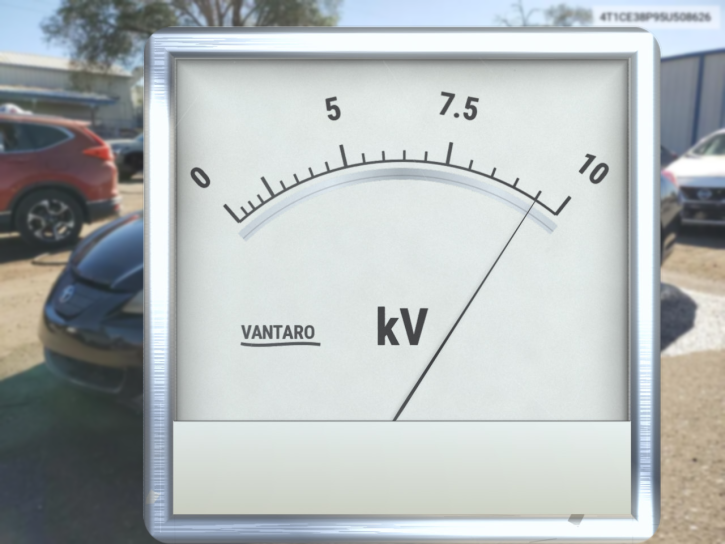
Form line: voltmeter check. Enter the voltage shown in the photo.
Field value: 9.5 kV
